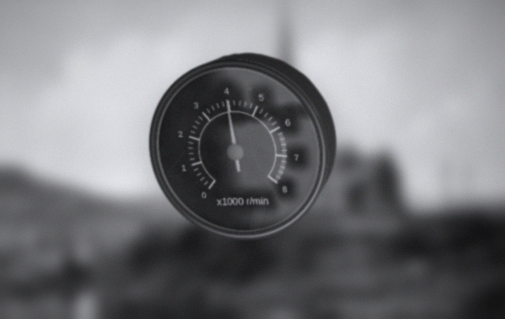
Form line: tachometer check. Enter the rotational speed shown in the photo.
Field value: 4000 rpm
